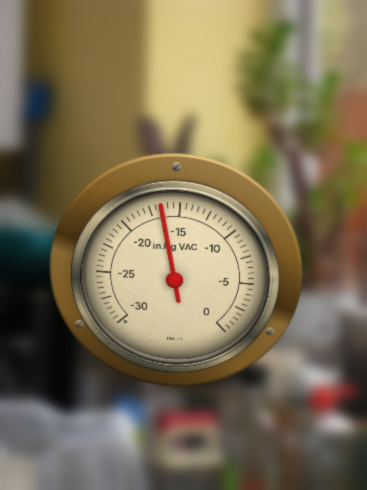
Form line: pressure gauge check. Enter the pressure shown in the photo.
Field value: -16.5 inHg
